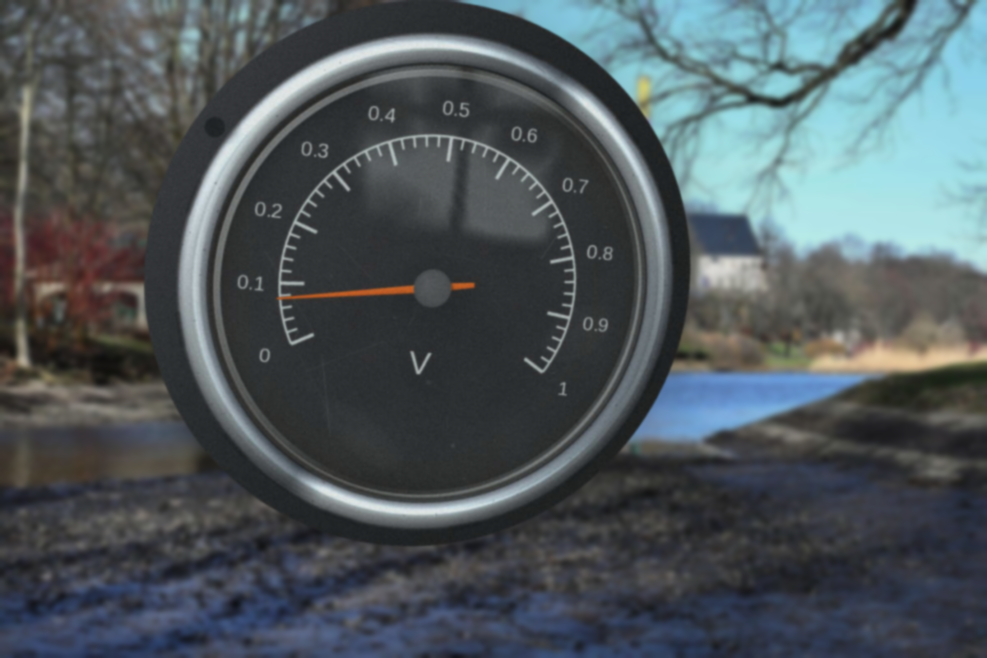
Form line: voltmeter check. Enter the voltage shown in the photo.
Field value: 0.08 V
